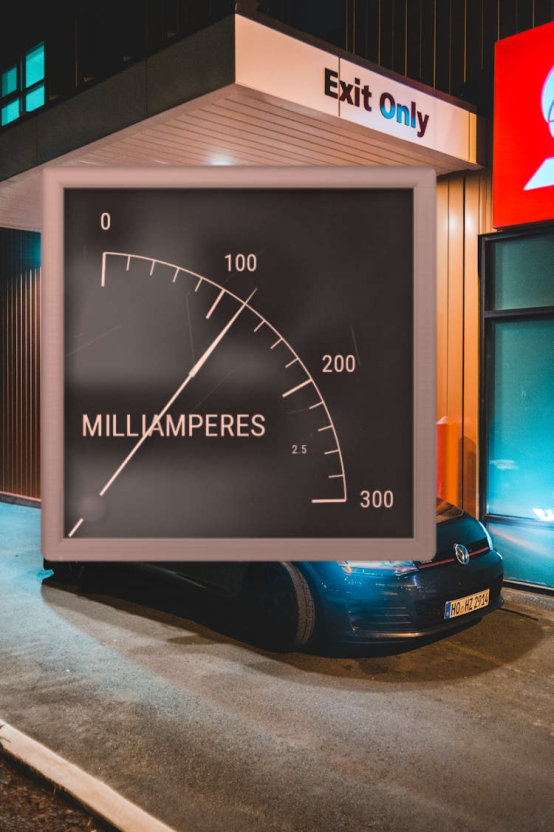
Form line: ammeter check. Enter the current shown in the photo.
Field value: 120 mA
